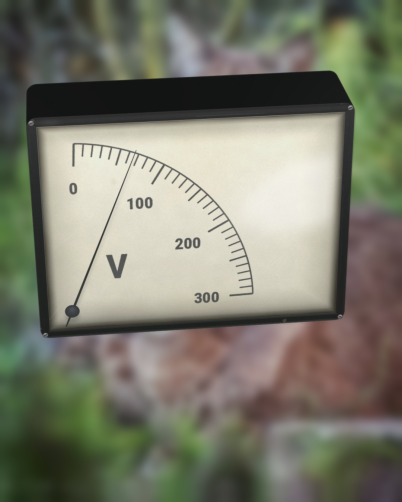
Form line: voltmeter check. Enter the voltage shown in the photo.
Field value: 65 V
